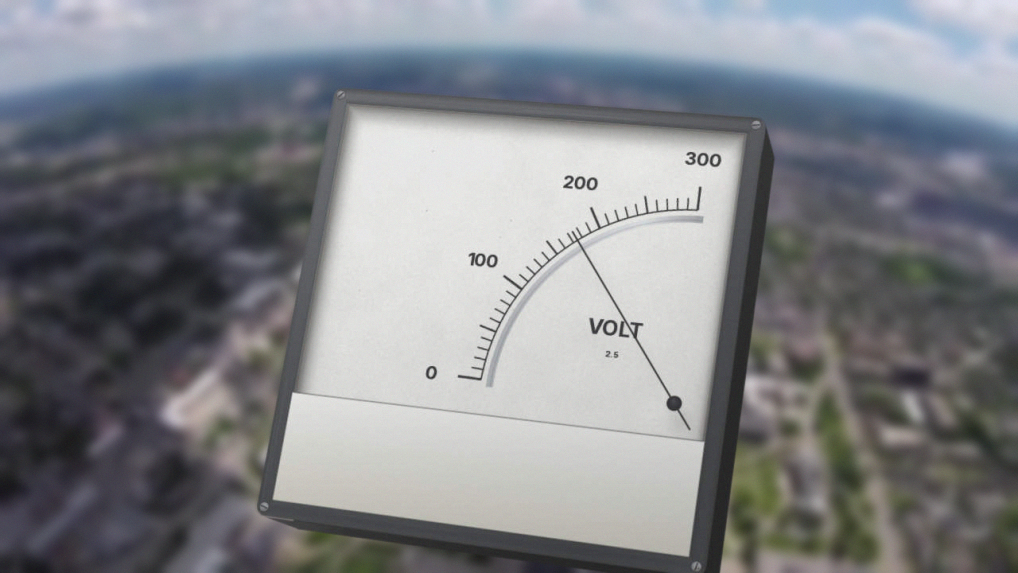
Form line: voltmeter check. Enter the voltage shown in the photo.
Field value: 175 V
